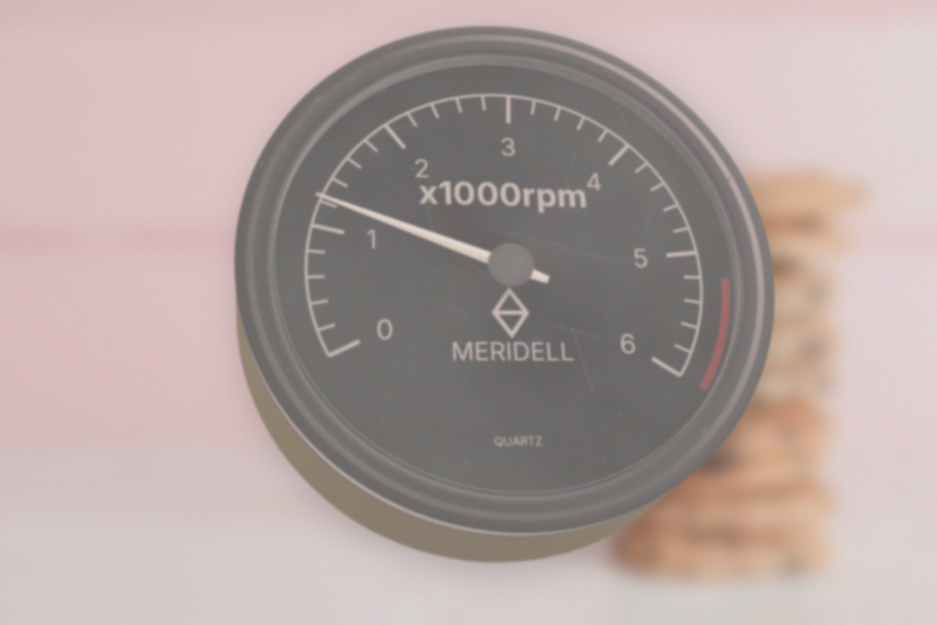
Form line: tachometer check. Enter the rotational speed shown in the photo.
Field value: 1200 rpm
